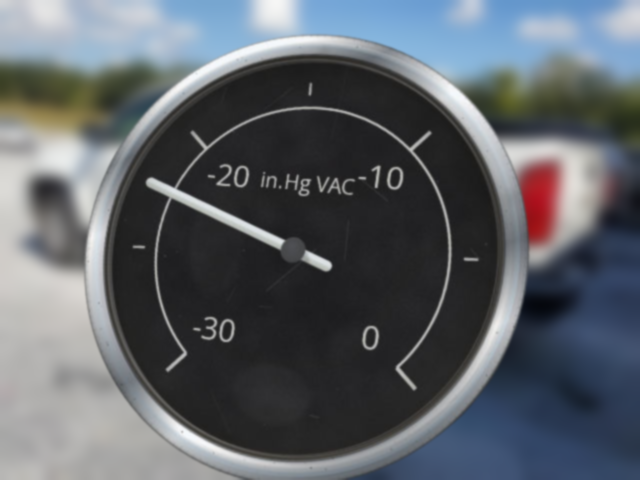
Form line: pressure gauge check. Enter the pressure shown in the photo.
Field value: -22.5 inHg
